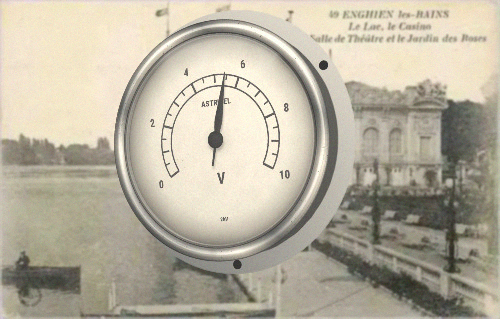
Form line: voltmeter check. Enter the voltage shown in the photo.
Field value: 5.5 V
